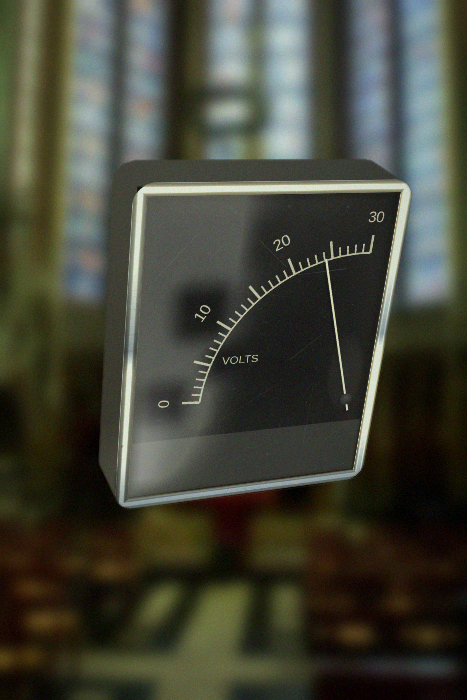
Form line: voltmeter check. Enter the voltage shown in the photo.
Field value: 24 V
